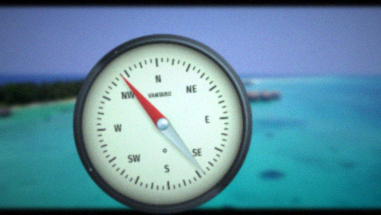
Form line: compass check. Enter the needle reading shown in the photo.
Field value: 325 °
